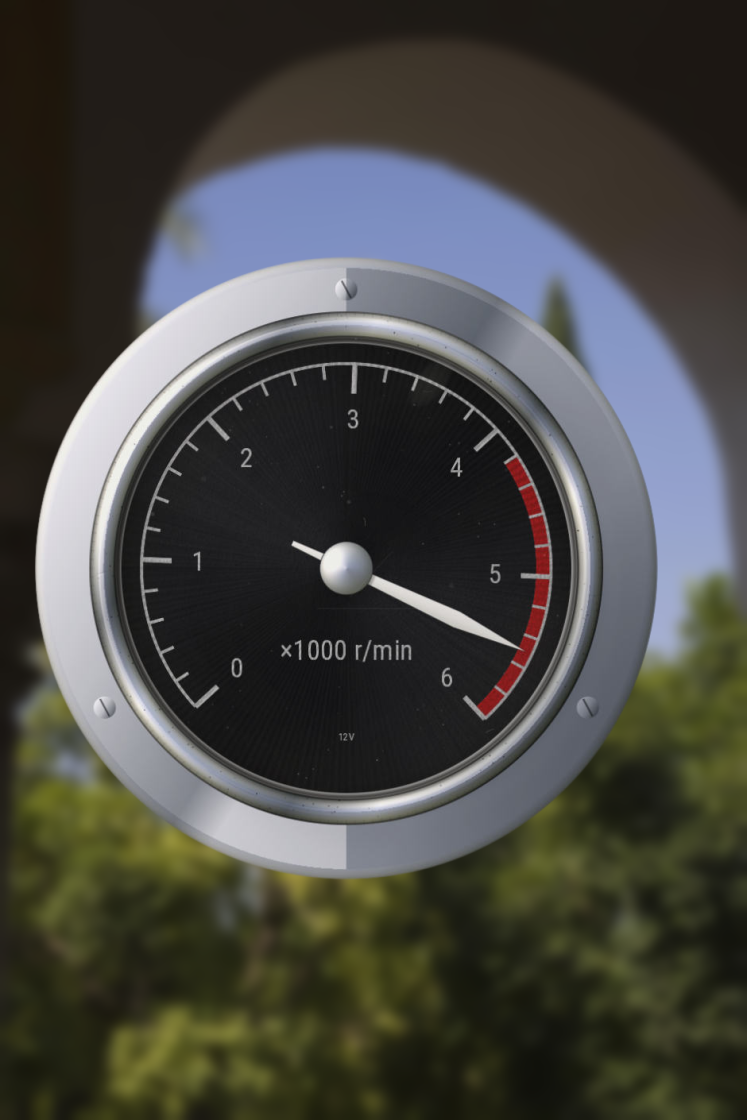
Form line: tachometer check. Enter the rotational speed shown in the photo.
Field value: 5500 rpm
